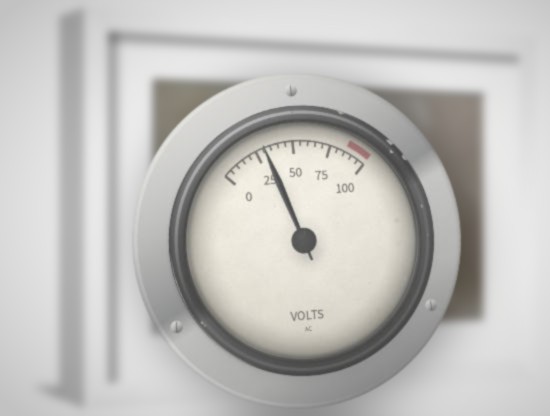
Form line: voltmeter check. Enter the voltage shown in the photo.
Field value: 30 V
